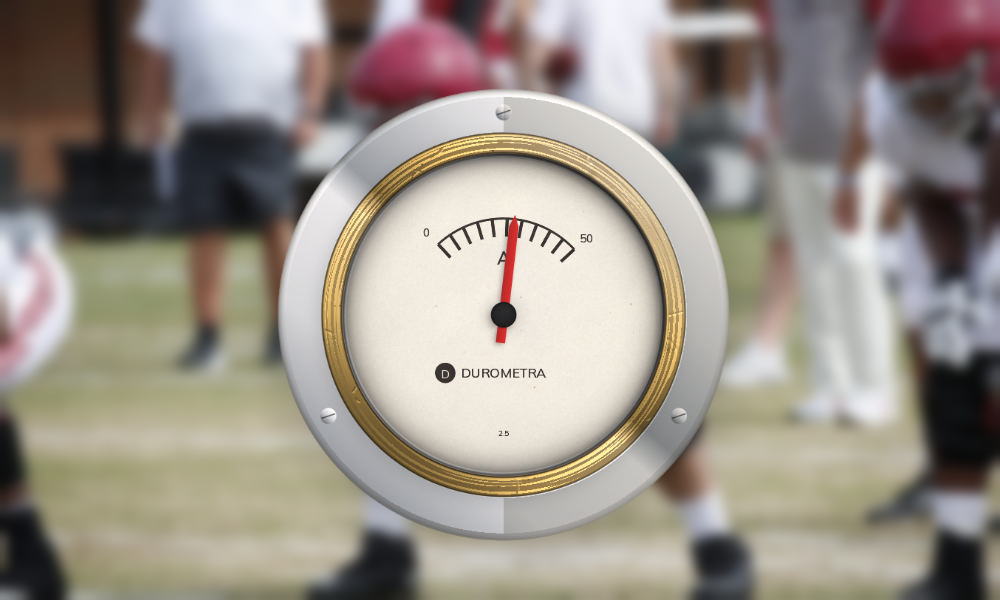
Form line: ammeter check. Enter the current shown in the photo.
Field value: 27.5 A
